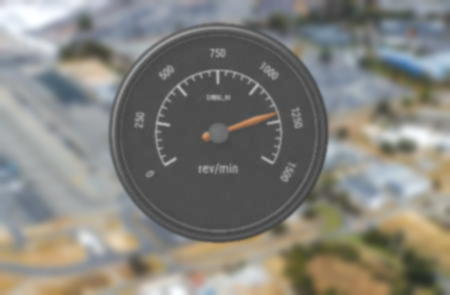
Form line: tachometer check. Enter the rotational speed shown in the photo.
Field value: 1200 rpm
